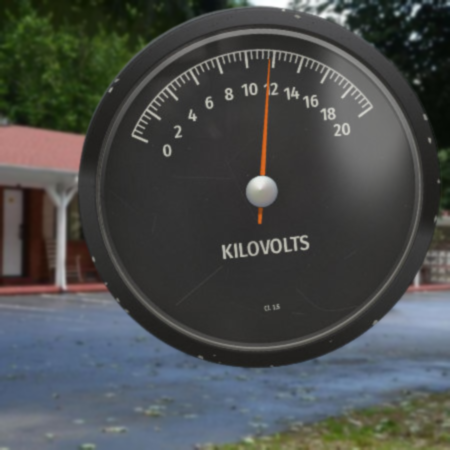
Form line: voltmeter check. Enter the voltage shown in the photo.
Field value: 11.6 kV
